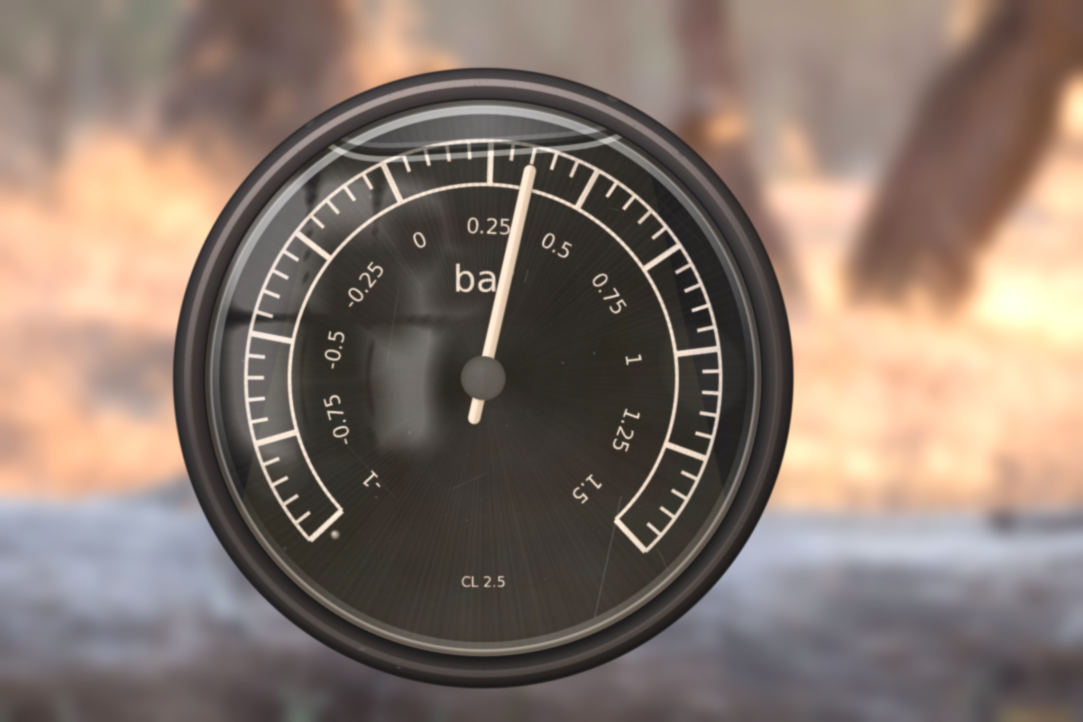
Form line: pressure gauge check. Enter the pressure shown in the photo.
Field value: 0.35 bar
